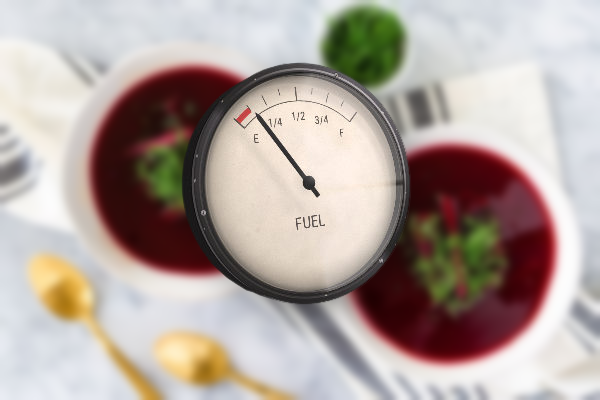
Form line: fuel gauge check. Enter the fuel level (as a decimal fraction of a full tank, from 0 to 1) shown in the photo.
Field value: 0.125
